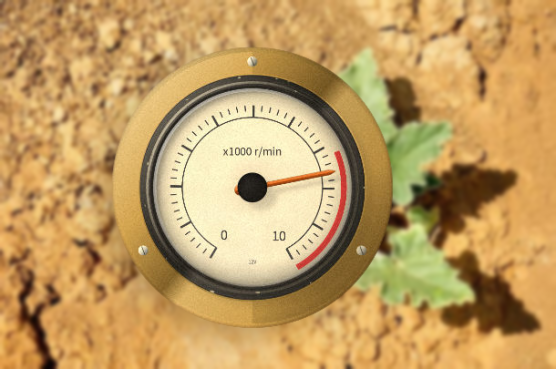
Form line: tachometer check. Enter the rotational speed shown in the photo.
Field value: 7600 rpm
